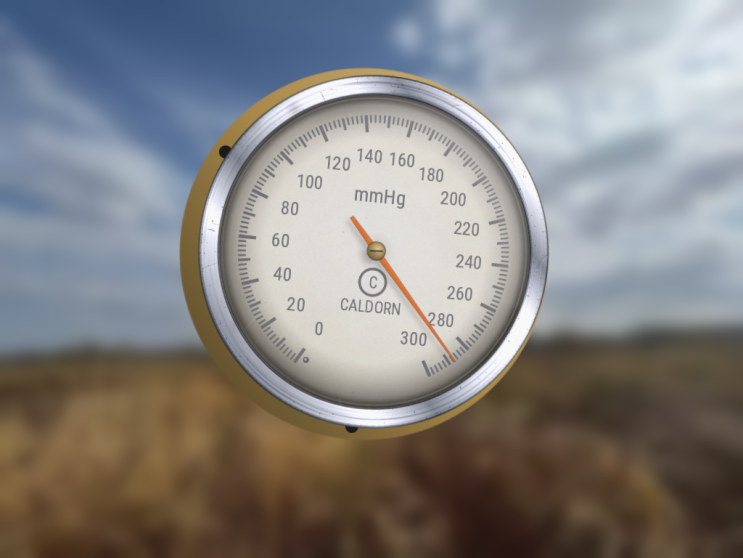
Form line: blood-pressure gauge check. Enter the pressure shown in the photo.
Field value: 288 mmHg
